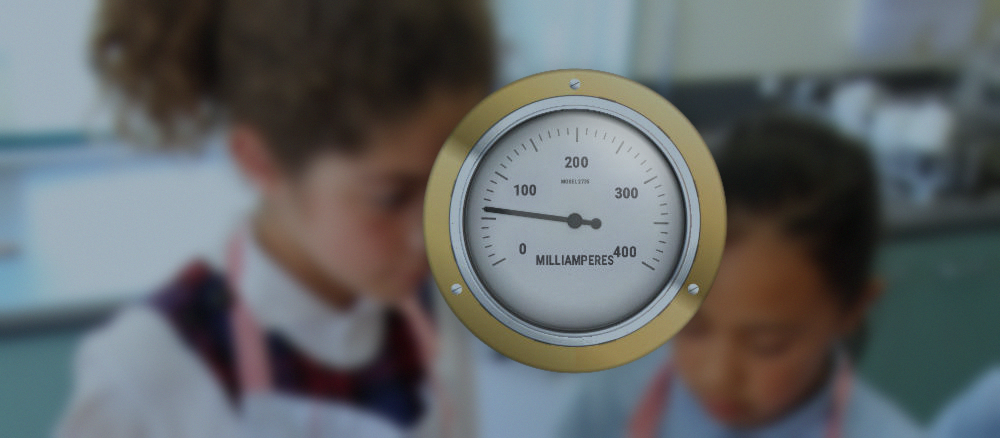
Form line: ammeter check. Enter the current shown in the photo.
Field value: 60 mA
